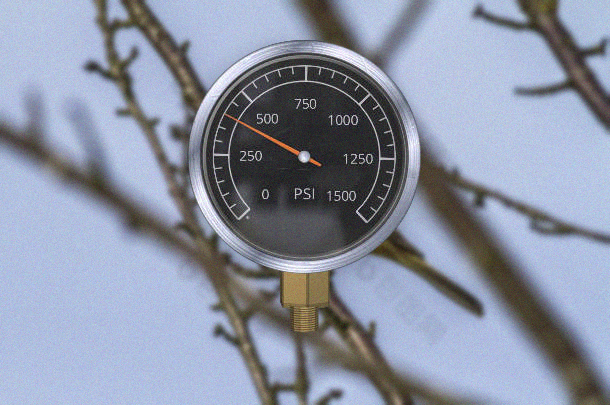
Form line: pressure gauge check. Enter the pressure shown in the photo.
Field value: 400 psi
